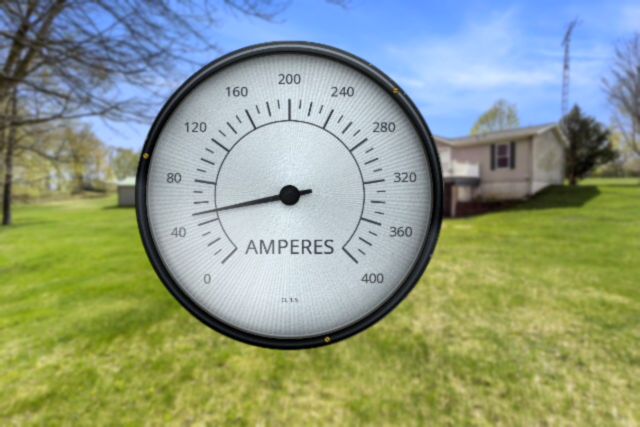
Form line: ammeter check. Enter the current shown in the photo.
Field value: 50 A
